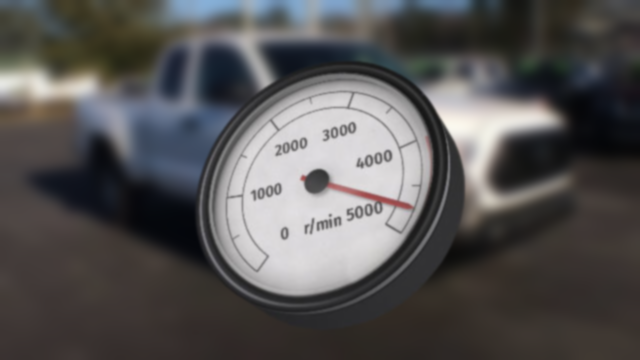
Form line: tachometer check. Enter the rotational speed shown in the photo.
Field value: 4750 rpm
